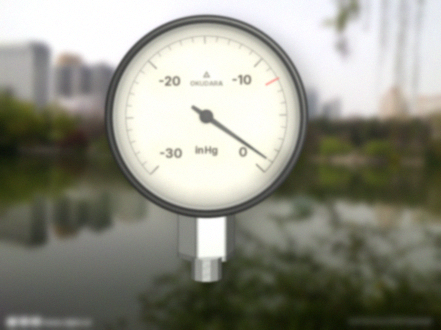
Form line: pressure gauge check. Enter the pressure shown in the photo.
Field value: -1 inHg
